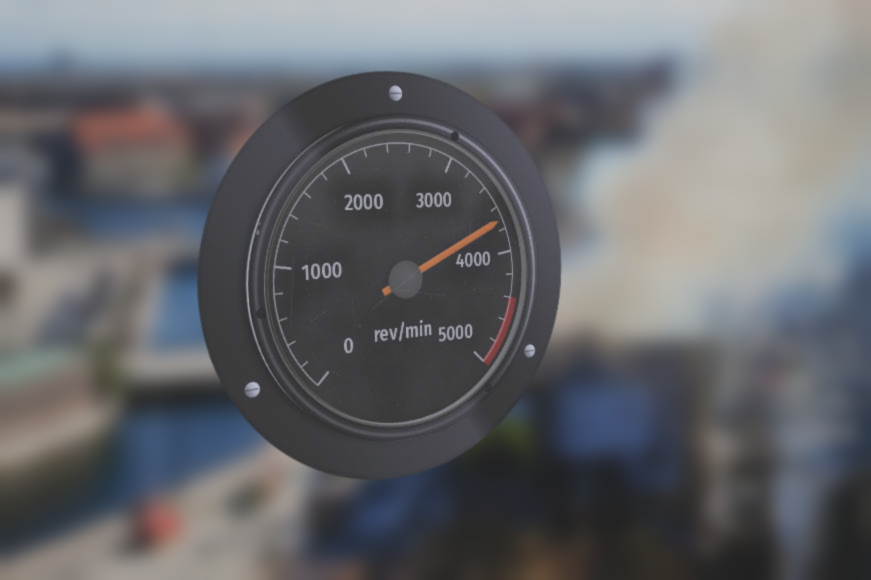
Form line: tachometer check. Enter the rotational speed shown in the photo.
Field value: 3700 rpm
